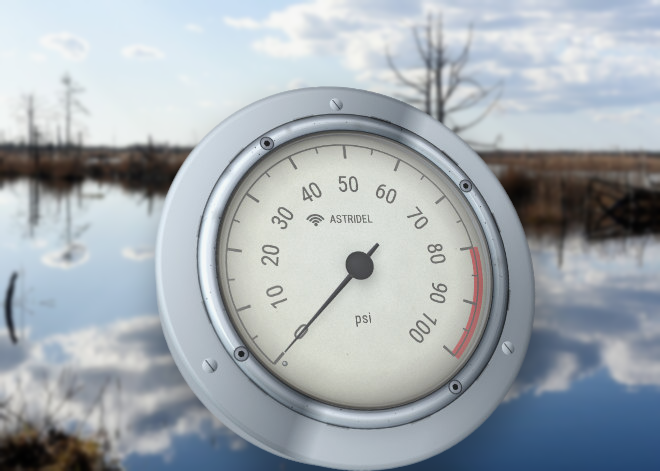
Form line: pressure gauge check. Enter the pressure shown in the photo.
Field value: 0 psi
